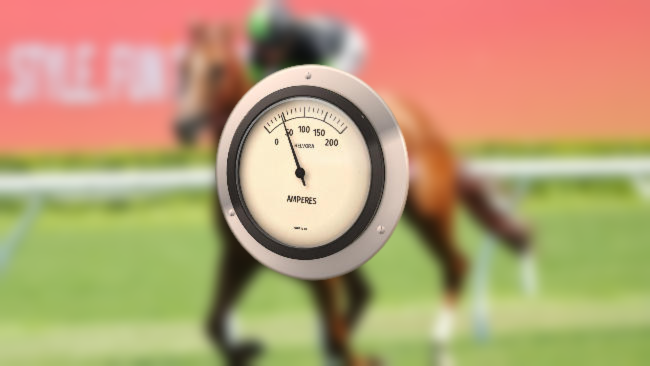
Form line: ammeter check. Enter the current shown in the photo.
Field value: 50 A
